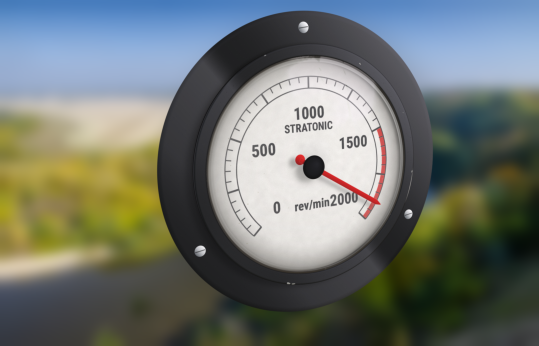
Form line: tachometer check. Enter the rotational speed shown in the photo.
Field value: 1900 rpm
